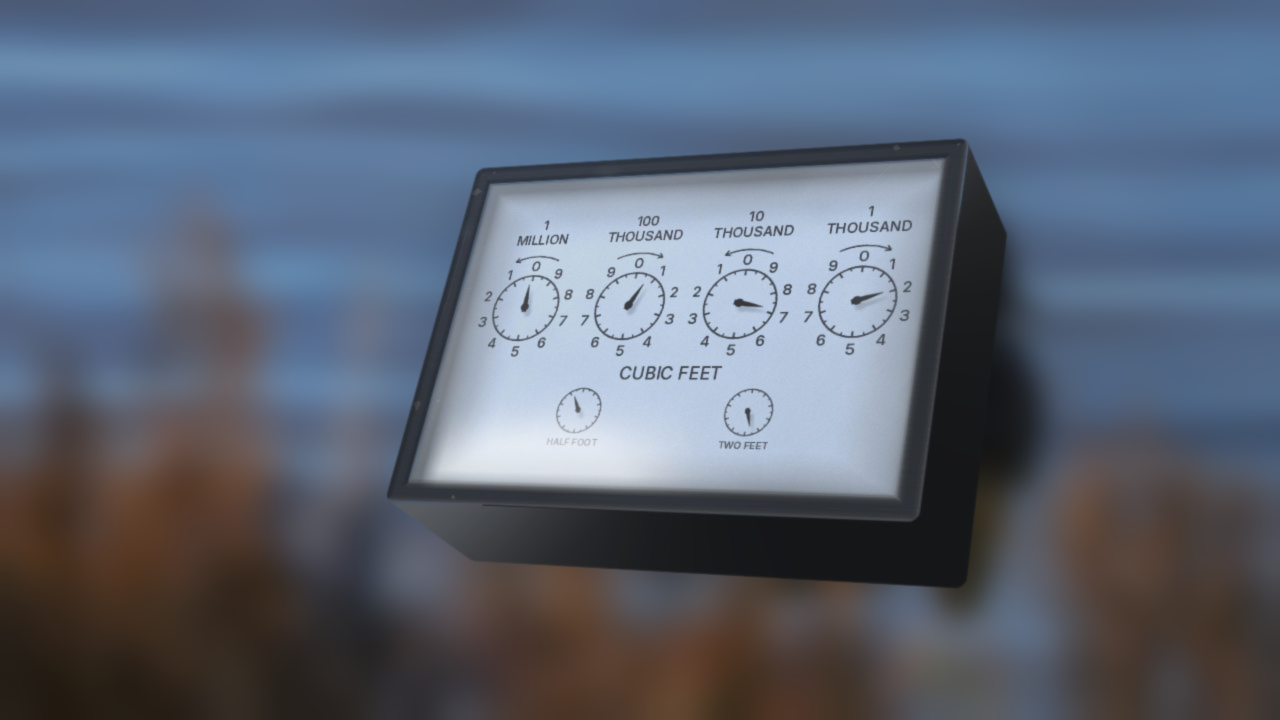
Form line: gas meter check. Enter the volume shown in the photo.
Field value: 7200 ft³
